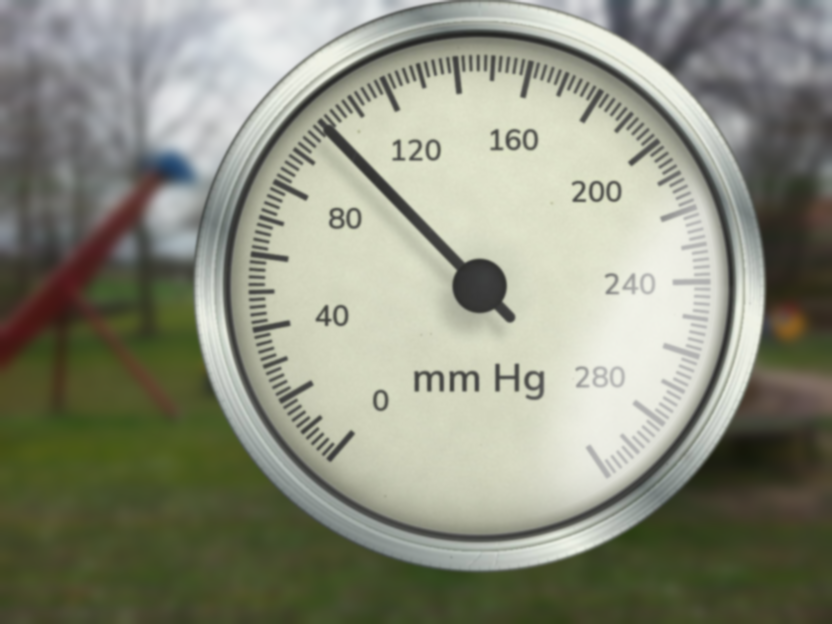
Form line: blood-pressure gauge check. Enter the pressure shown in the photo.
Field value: 100 mmHg
